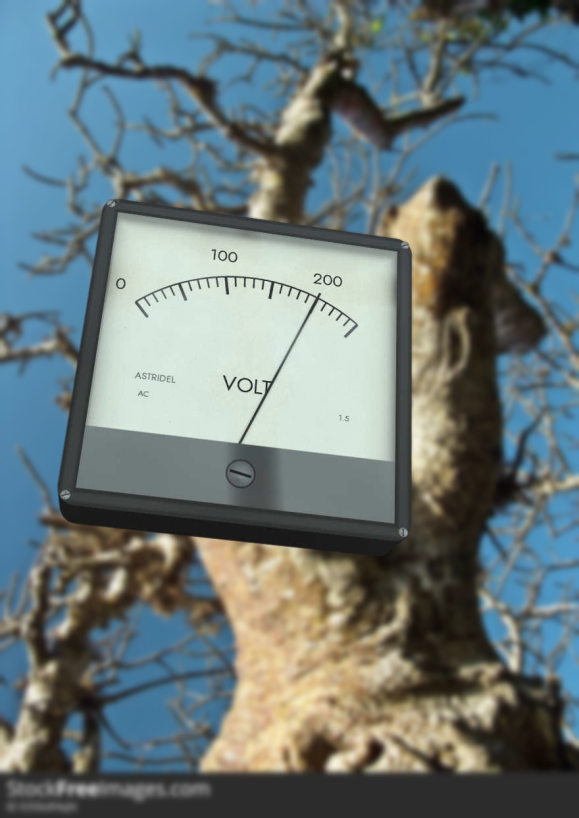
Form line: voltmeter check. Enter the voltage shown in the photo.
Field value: 200 V
